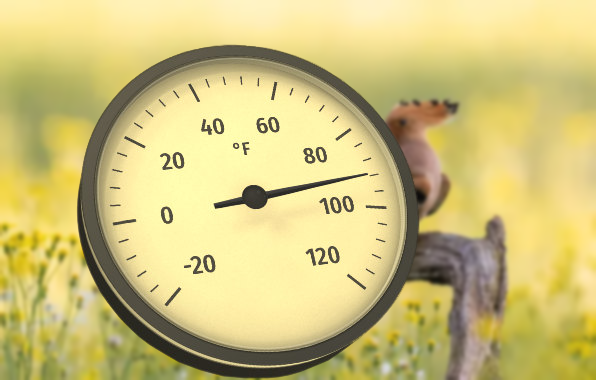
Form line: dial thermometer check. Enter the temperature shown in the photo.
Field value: 92 °F
